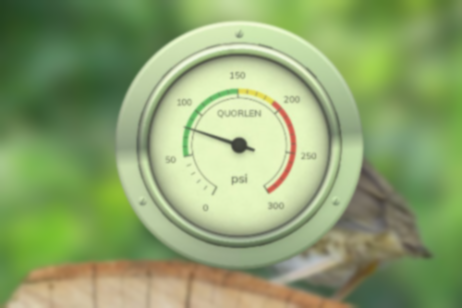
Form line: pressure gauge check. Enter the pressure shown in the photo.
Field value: 80 psi
